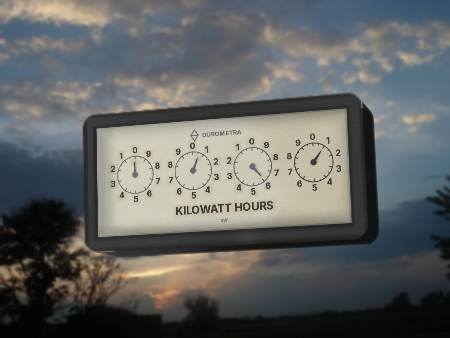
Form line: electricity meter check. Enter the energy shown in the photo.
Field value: 61 kWh
